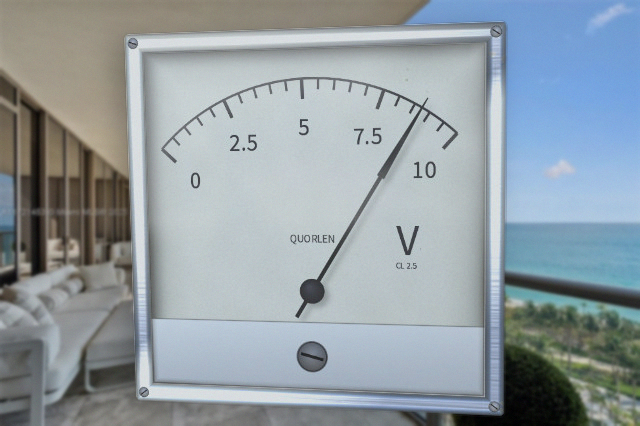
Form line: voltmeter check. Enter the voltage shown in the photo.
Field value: 8.75 V
